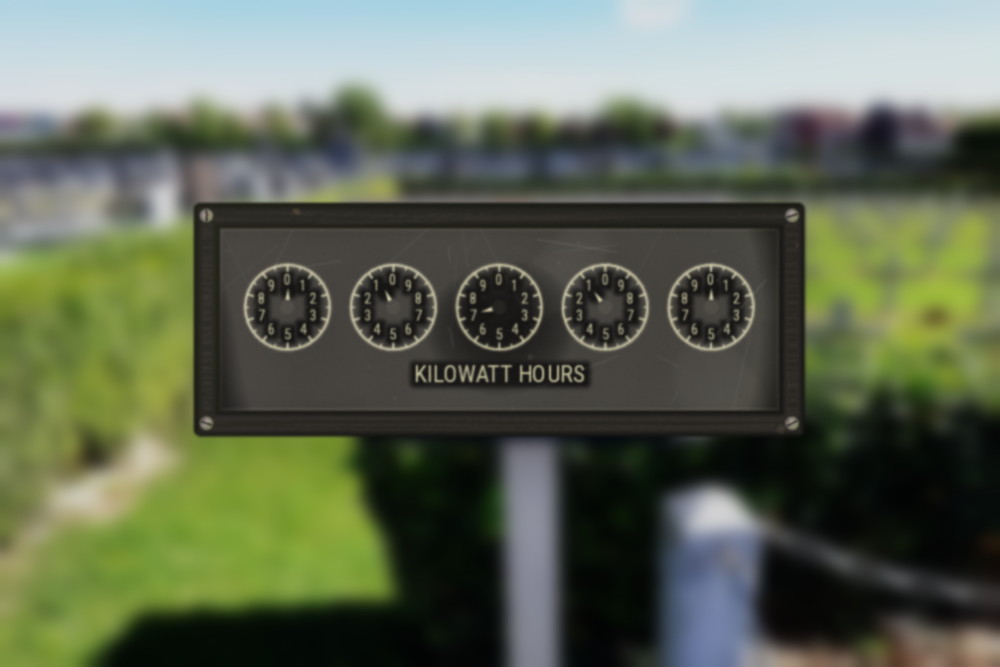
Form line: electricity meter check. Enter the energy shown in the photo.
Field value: 710 kWh
